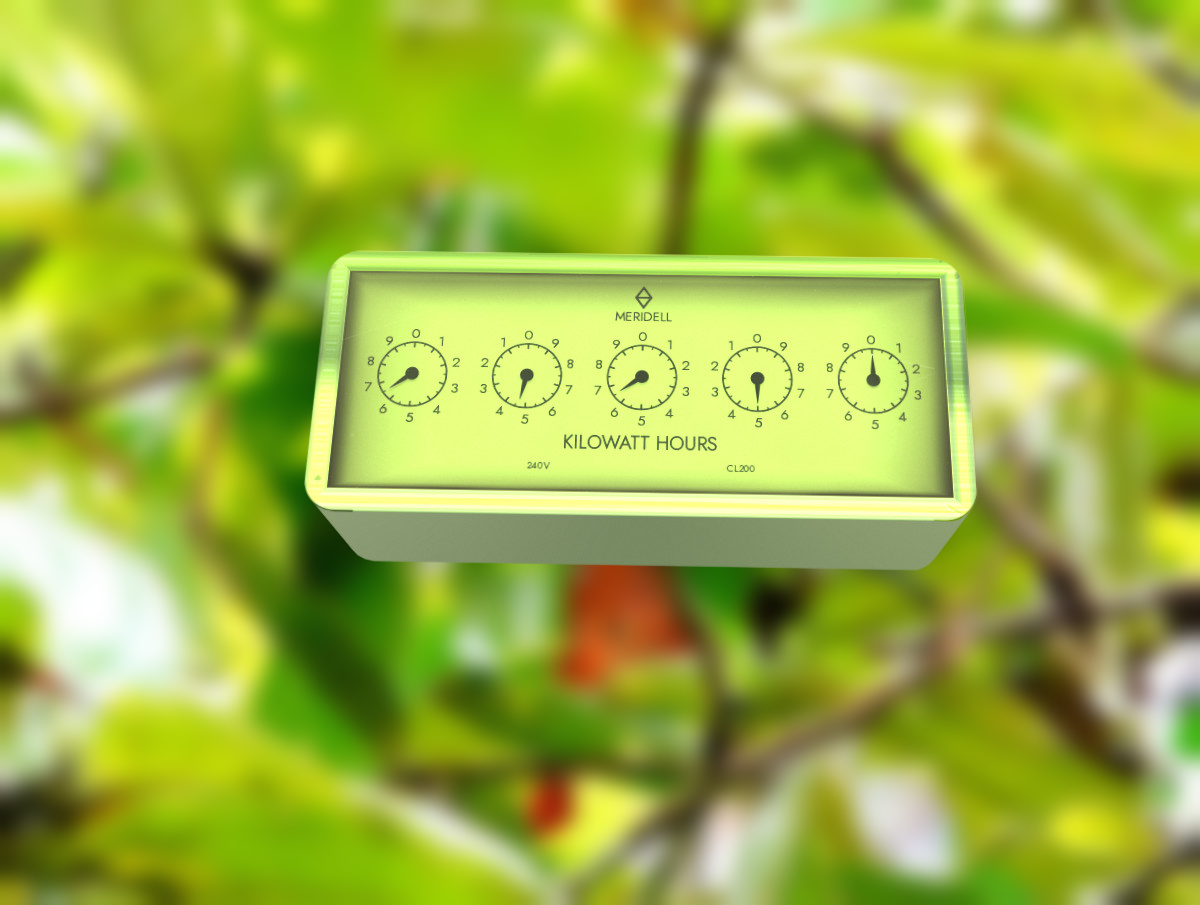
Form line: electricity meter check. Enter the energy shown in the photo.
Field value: 64650 kWh
